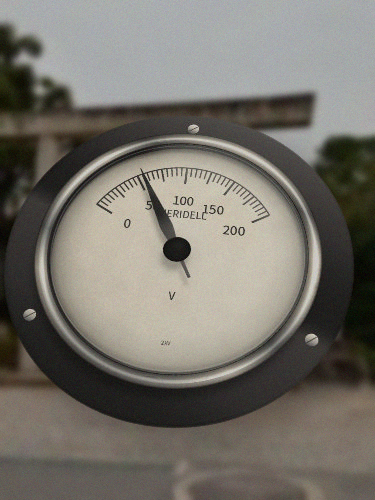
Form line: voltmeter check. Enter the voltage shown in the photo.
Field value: 55 V
